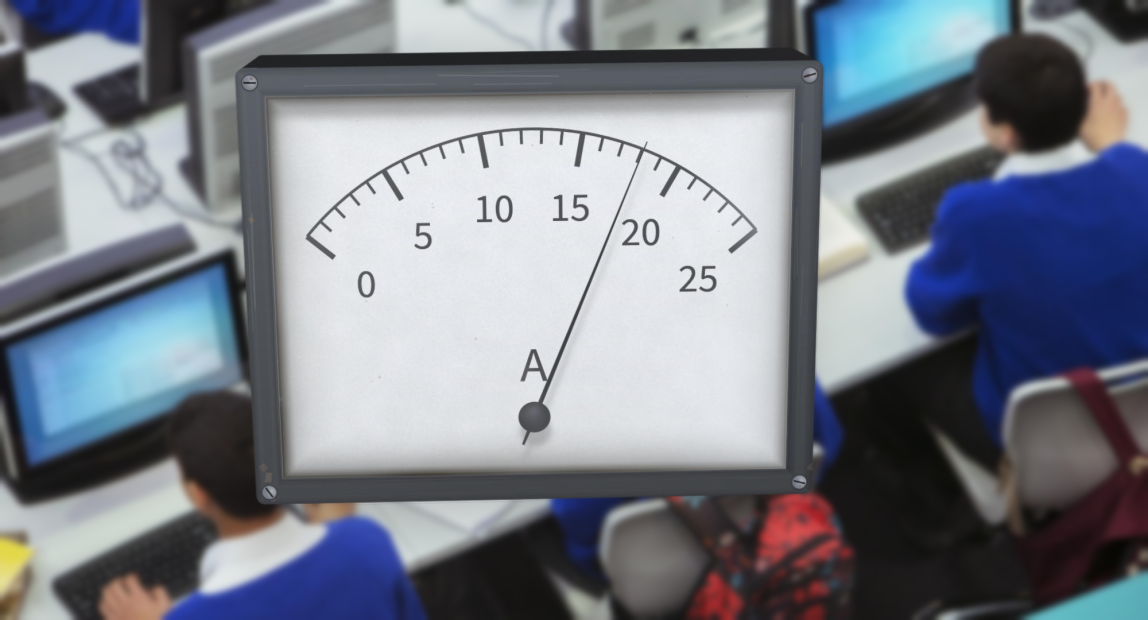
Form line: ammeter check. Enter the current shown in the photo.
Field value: 18 A
